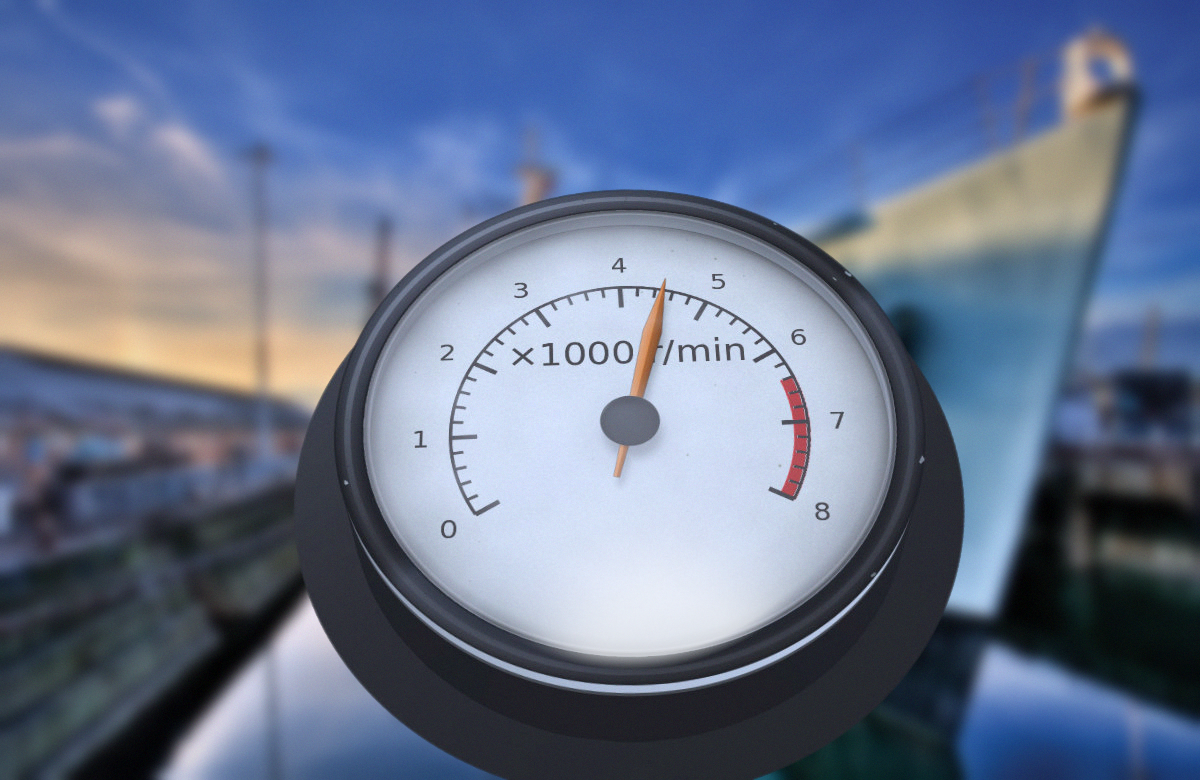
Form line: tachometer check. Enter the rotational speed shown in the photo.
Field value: 4500 rpm
